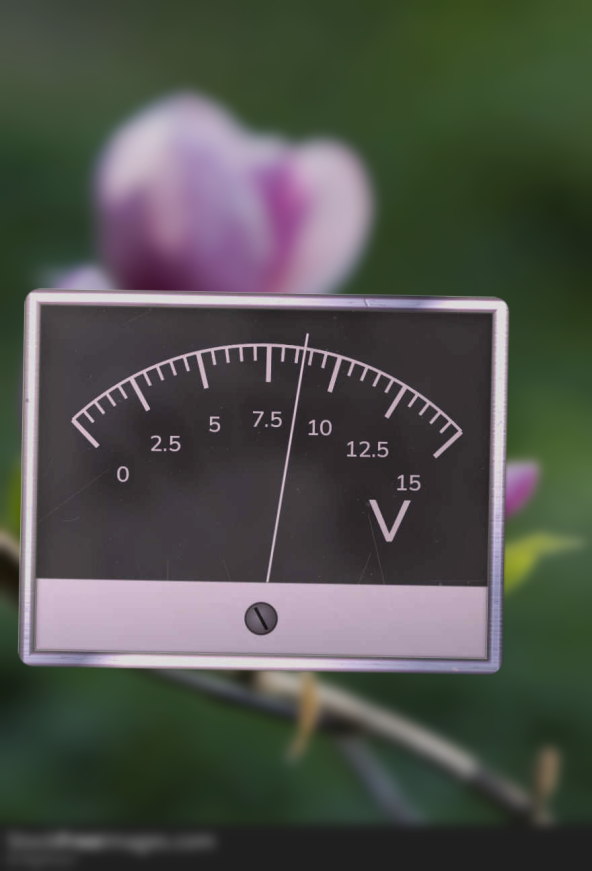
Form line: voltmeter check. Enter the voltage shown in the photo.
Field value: 8.75 V
